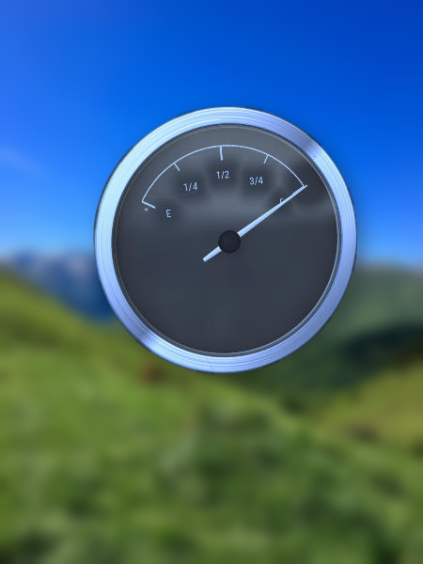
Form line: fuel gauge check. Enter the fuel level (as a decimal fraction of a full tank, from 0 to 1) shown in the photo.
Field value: 1
